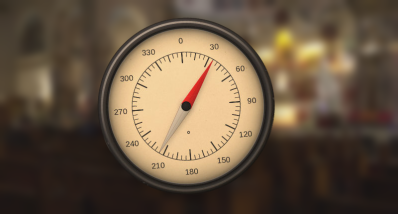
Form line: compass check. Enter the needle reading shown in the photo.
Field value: 35 °
